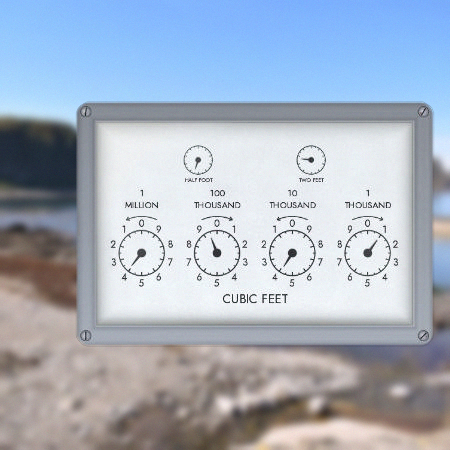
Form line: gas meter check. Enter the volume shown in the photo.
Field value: 394100 ft³
